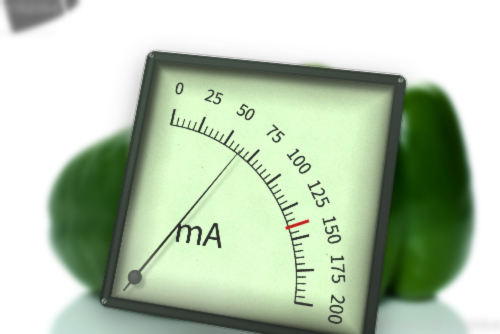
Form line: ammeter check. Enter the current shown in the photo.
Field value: 65 mA
